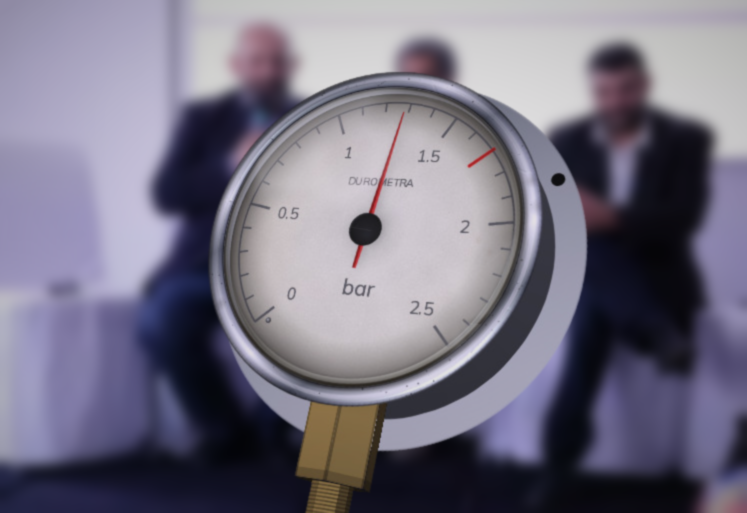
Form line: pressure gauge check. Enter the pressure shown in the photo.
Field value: 1.3 bar
